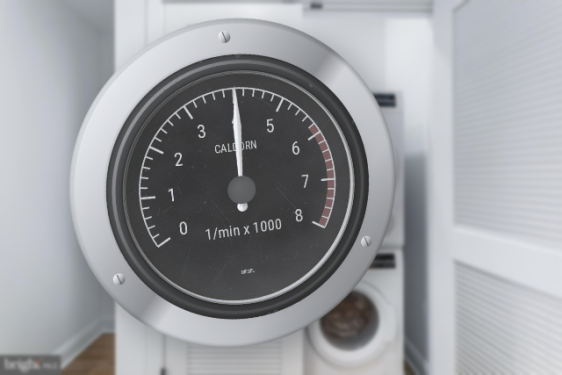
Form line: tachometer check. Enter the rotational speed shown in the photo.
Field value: 4000 rpm
